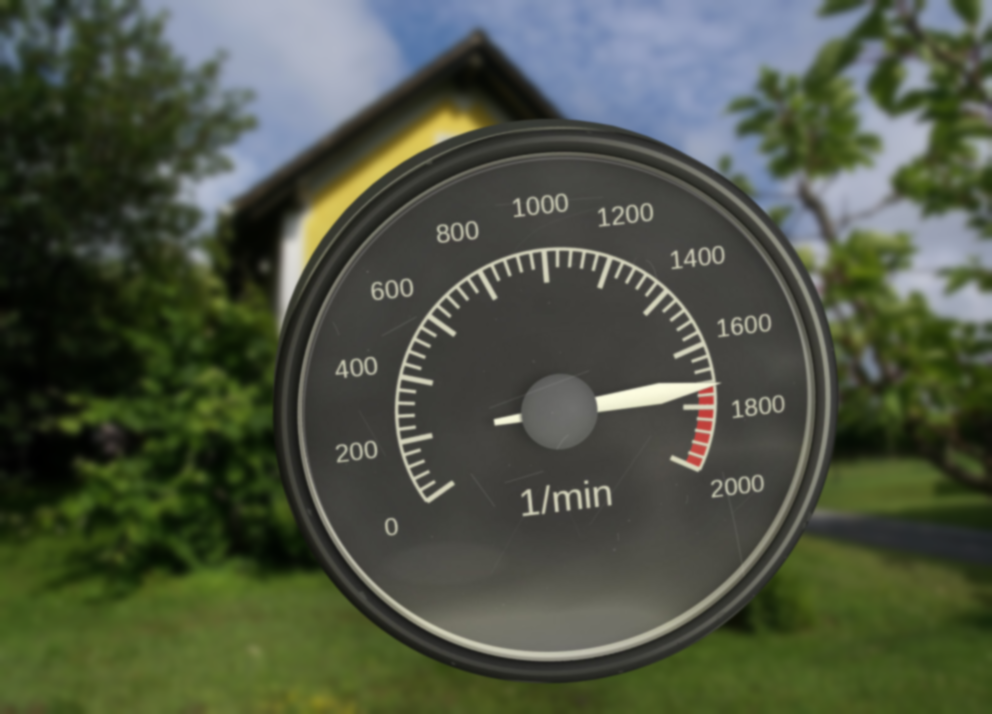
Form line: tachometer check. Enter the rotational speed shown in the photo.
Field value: 1720 rpm
